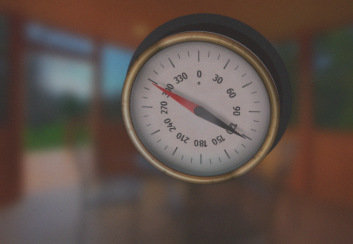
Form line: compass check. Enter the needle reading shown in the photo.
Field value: 300 °
